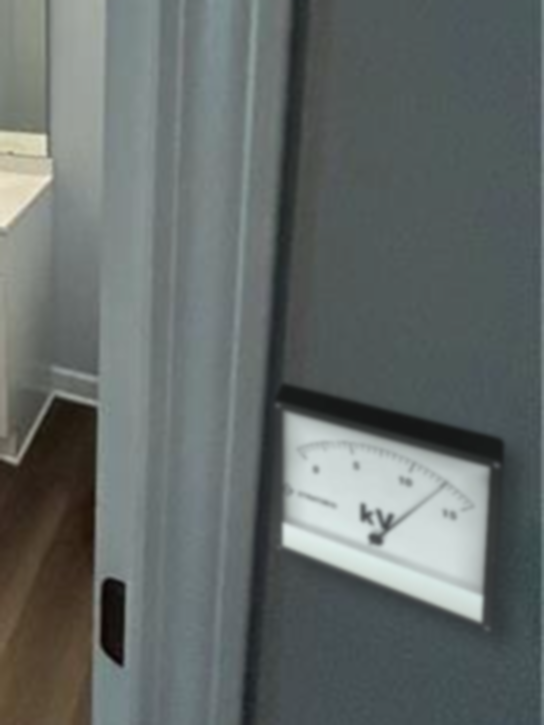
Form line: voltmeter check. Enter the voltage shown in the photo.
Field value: 12.5 kV
